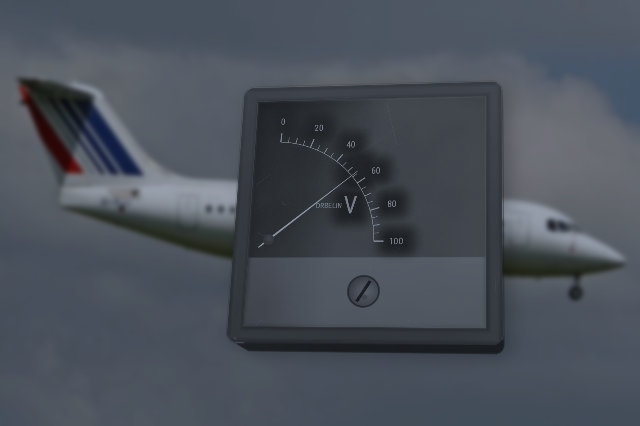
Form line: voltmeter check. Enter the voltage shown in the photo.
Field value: 55 V
